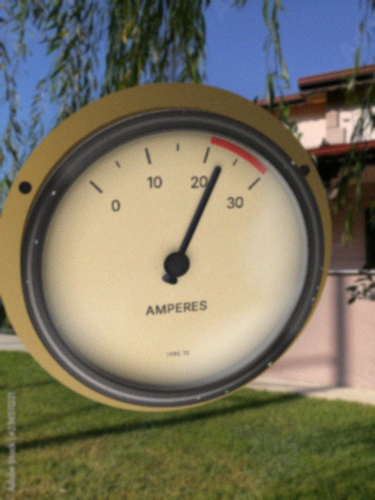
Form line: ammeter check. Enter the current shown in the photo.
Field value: 22.5 A
